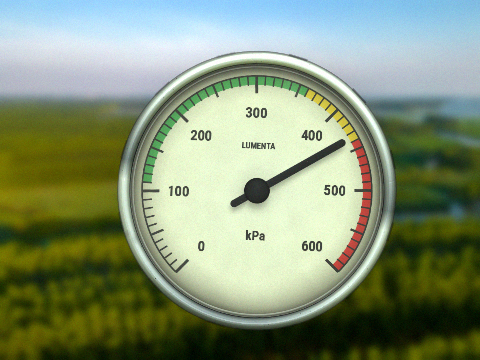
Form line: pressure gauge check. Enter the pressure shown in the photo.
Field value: 435 kPa
